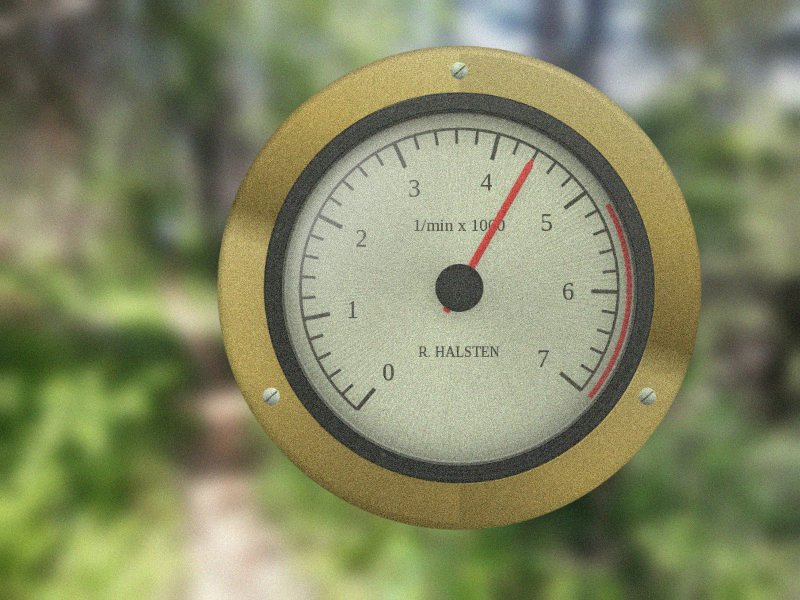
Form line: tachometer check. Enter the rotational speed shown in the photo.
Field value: 4400 rpm
